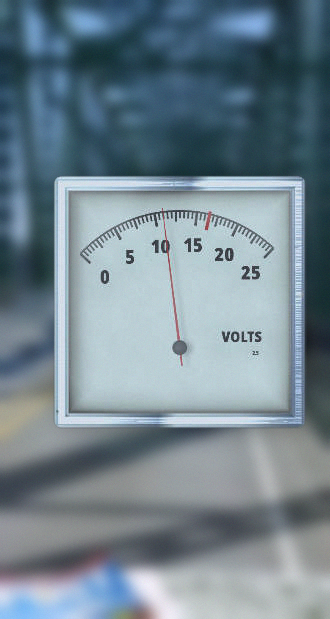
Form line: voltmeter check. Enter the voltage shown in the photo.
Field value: 11 V
